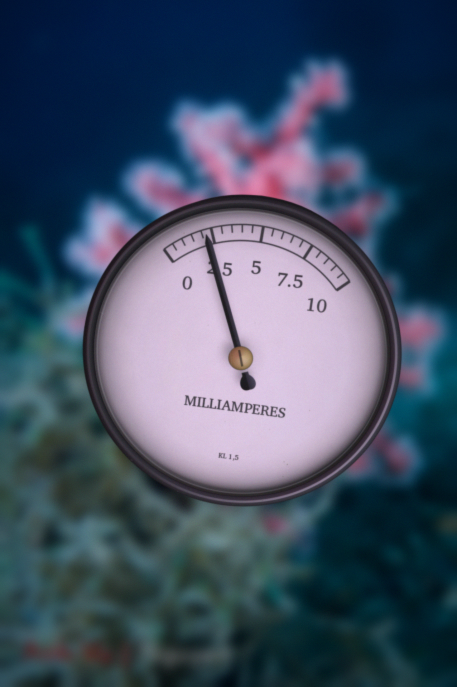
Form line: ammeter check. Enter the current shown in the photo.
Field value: 2.25 mA
